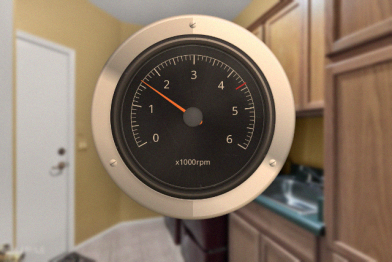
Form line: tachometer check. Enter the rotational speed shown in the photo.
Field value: 1600 rpm
